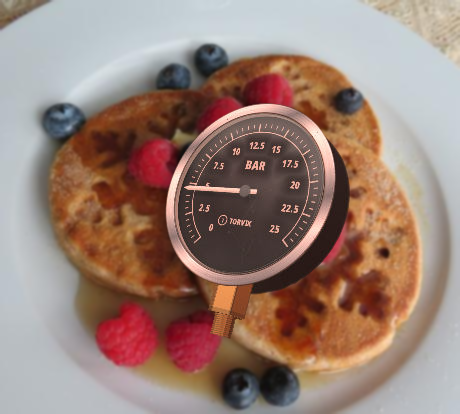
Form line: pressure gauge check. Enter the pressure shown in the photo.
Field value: 4.5 bar
